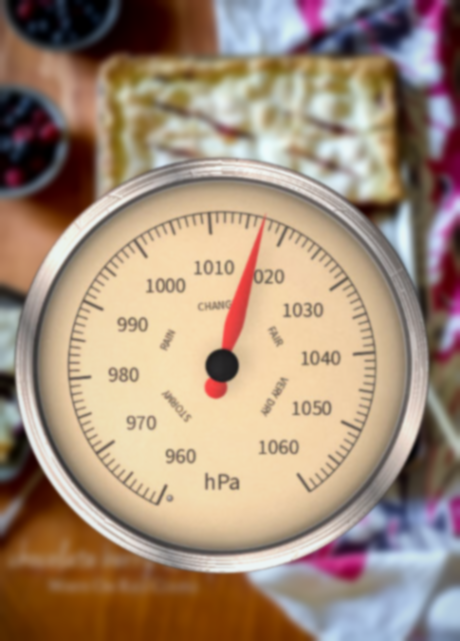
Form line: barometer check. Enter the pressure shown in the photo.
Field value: 1017 hPa
